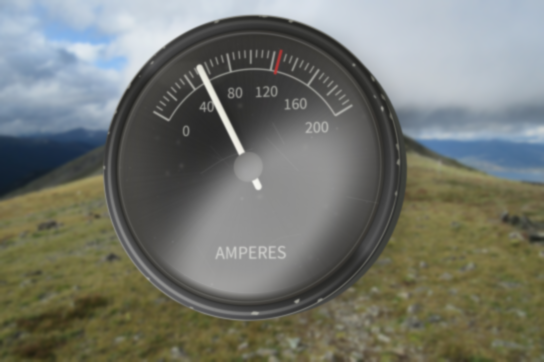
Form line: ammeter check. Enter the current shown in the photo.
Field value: 55 A
